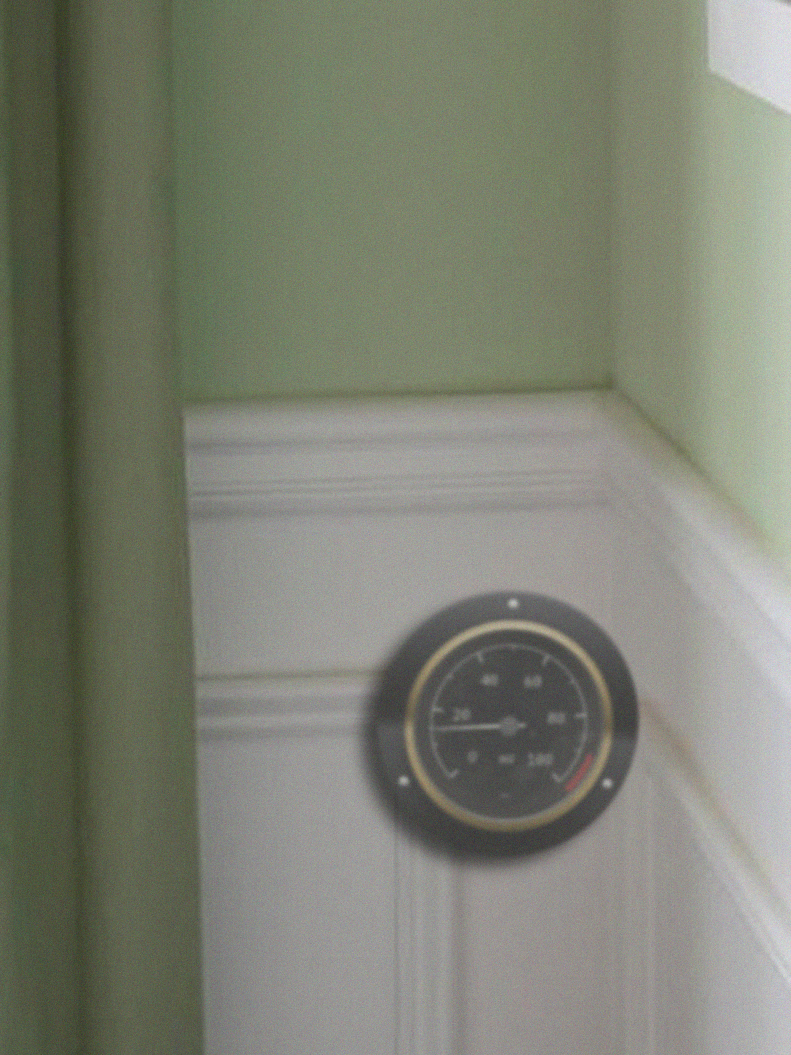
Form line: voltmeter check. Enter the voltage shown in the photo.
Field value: 15 mV
